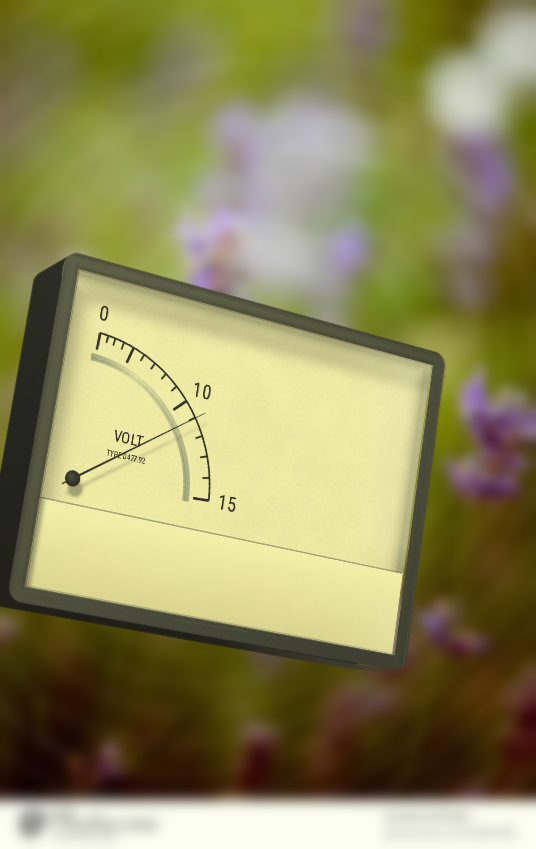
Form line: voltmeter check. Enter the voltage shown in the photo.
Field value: 11 V
